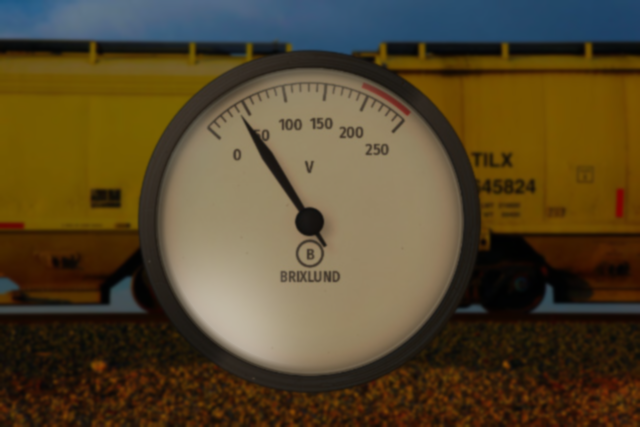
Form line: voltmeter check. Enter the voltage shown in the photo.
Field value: 40 V
